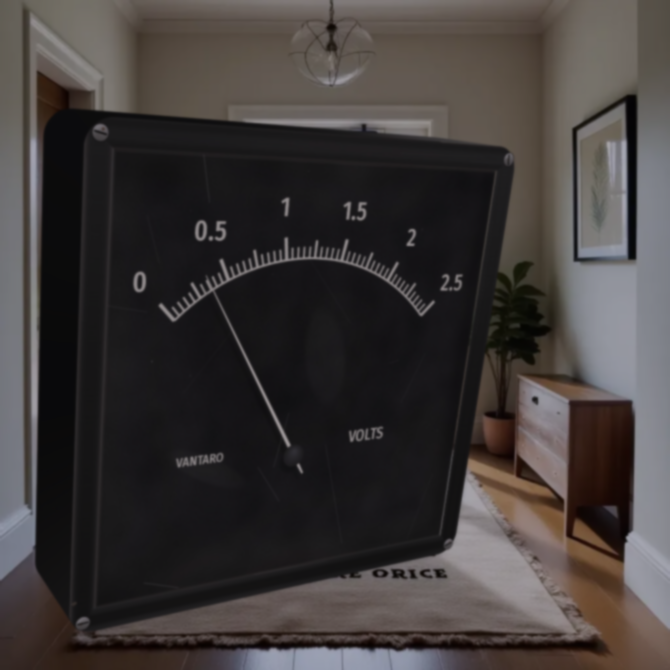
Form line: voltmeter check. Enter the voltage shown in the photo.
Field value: 0.35 V
